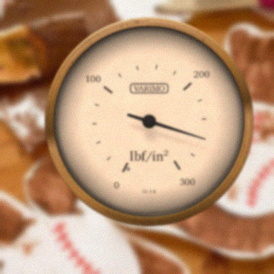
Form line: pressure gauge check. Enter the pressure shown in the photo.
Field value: 260 psi
